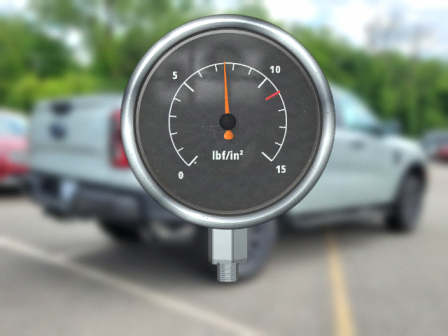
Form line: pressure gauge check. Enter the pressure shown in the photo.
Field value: 7.5 psi
